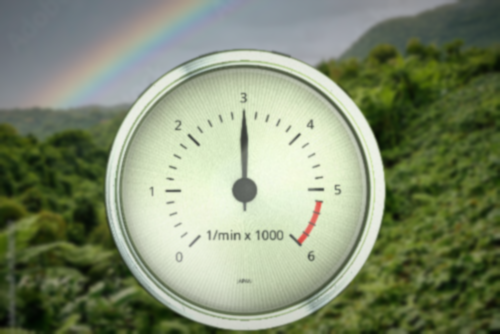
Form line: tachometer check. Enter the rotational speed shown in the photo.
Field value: 3000 rpm
